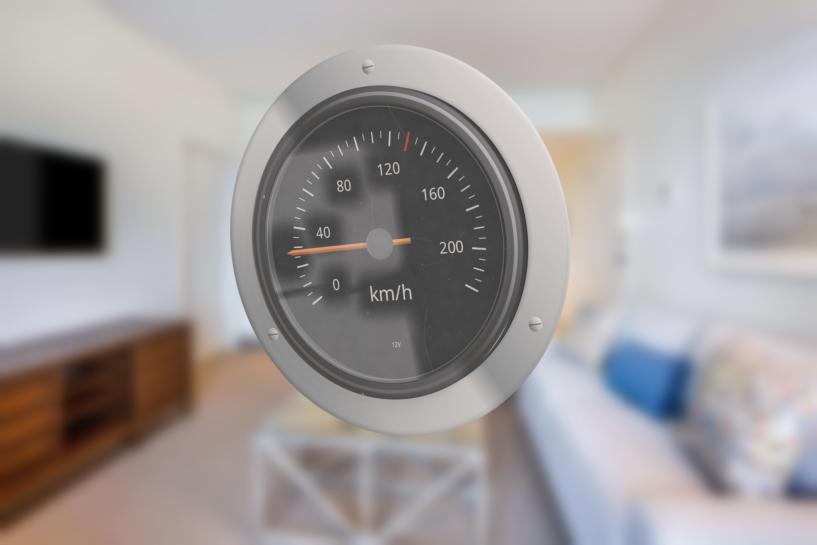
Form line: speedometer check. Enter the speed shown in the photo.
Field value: 27.5 km/h
